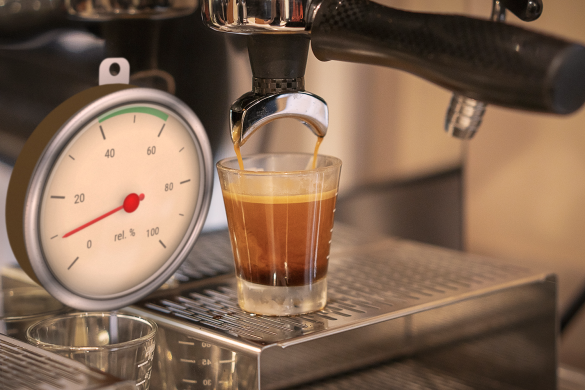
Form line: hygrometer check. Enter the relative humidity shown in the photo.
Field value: 10 %
